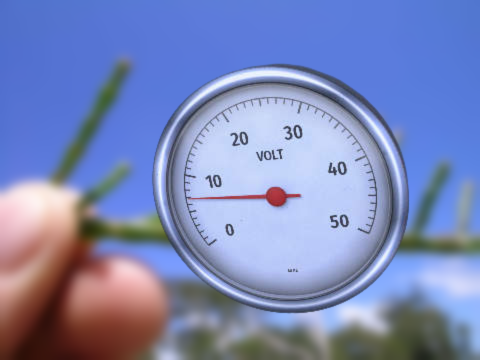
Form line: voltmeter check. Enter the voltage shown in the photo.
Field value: 7 V
